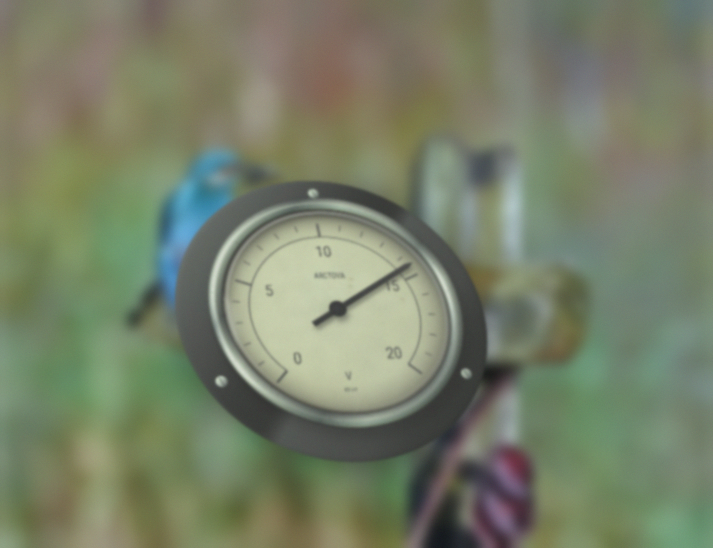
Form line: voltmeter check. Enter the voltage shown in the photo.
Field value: 14.5 V
